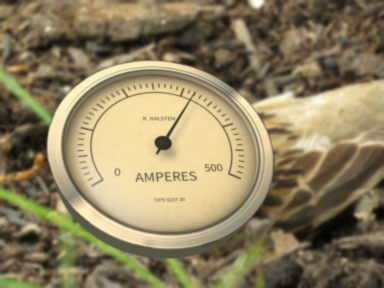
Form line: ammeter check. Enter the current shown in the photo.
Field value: 320 A
